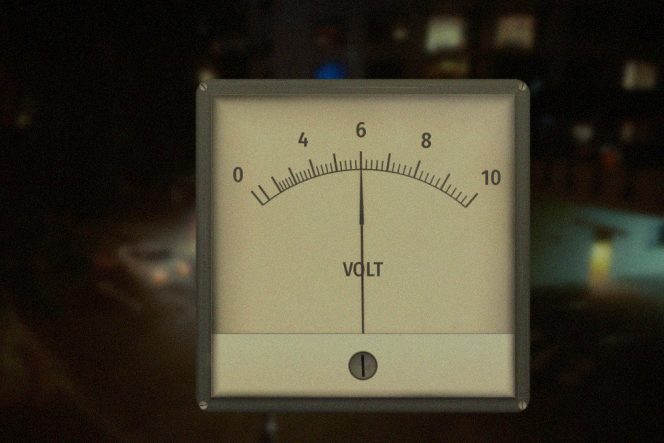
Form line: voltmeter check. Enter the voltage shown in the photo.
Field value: 6 V
